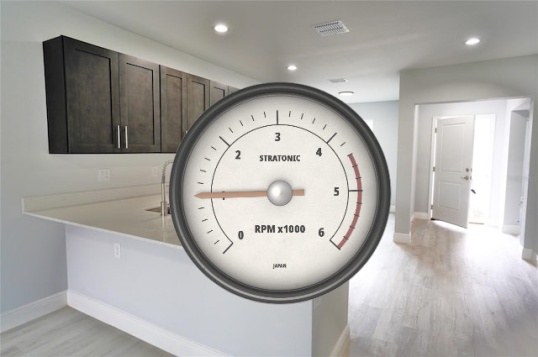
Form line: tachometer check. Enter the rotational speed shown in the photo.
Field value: 1000 rpm
